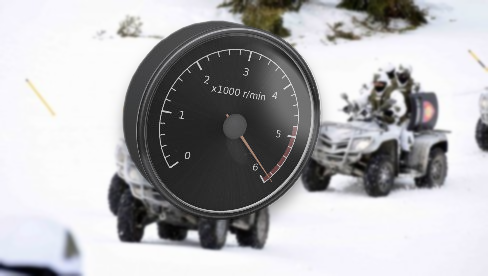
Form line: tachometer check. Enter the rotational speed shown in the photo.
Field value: 5900 rpm
